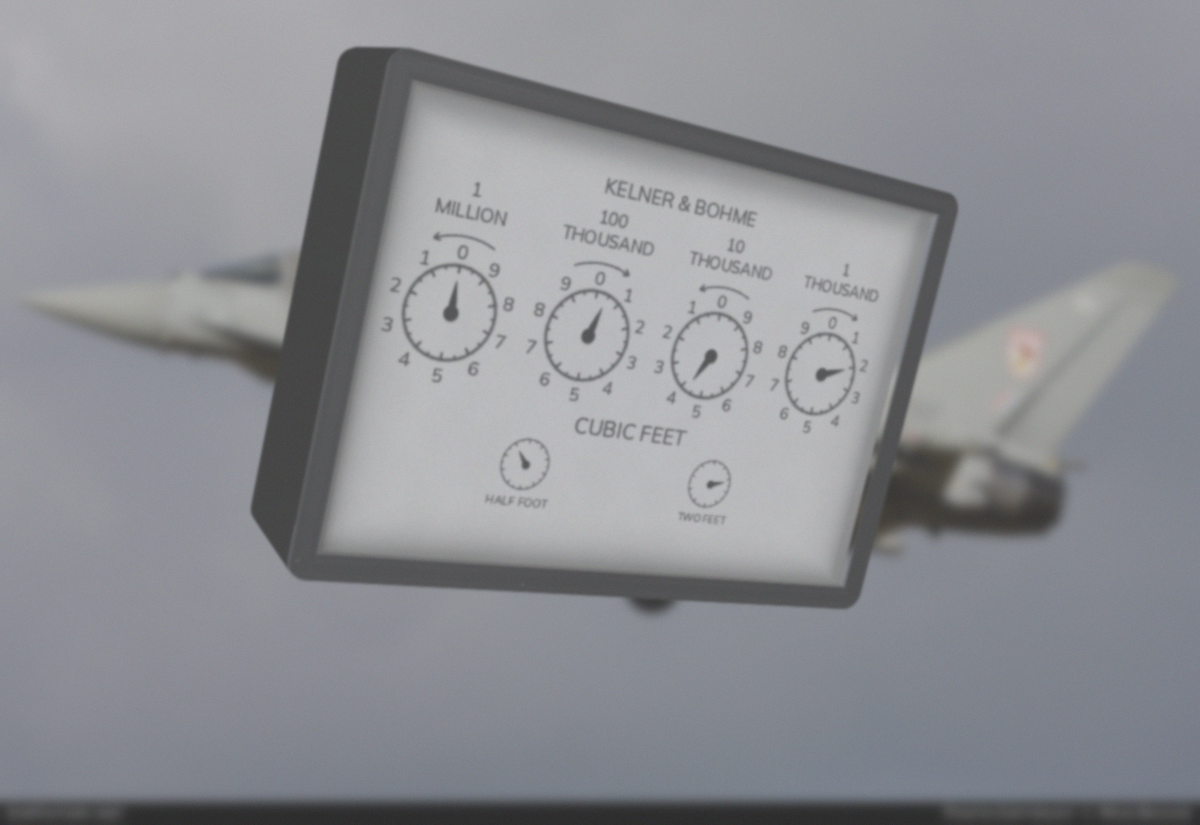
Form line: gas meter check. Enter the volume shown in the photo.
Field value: 4200 ft³
